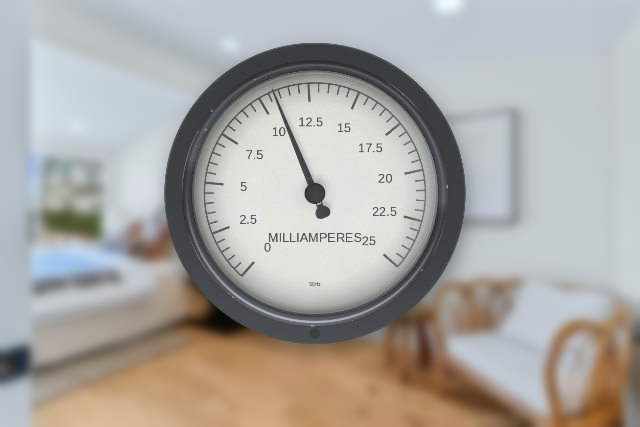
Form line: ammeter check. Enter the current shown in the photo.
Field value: 10.75 mA
